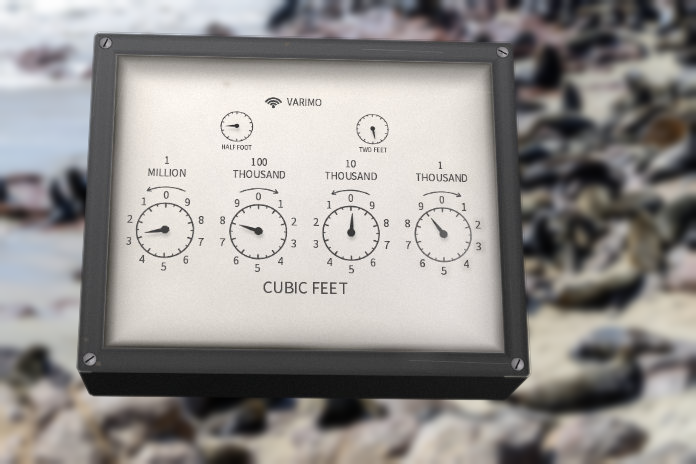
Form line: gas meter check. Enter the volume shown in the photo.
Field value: 279900 ft³
